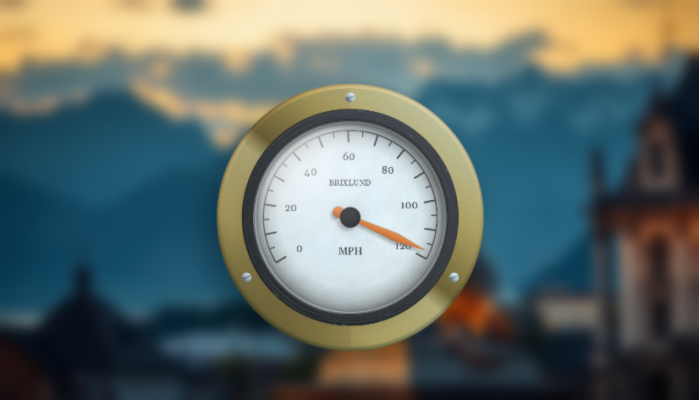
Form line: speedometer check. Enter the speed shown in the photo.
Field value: 117.5 mph
